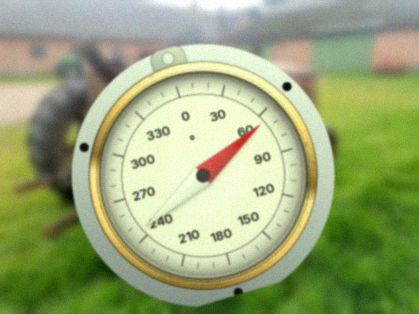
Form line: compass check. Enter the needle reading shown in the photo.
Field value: 65 °
